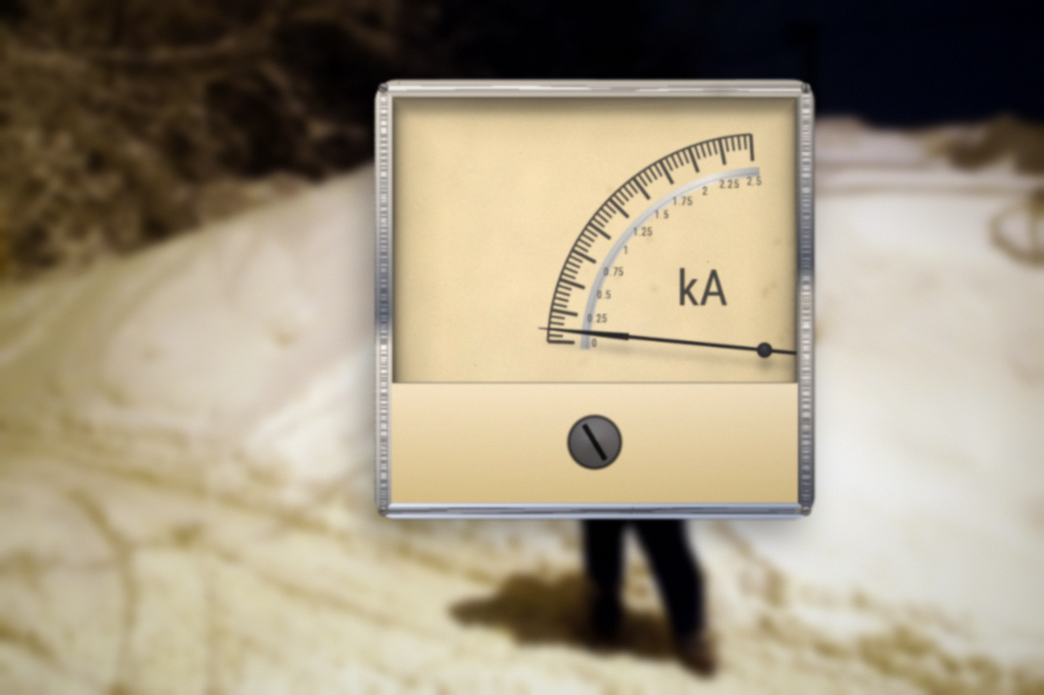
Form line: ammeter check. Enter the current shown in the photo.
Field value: 0.1 kA
